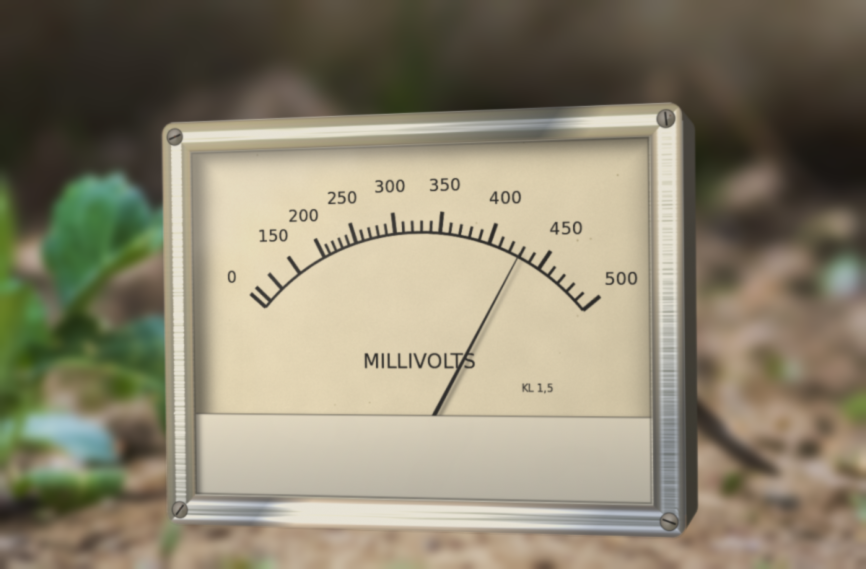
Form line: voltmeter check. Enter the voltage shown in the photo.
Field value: 430 mV
